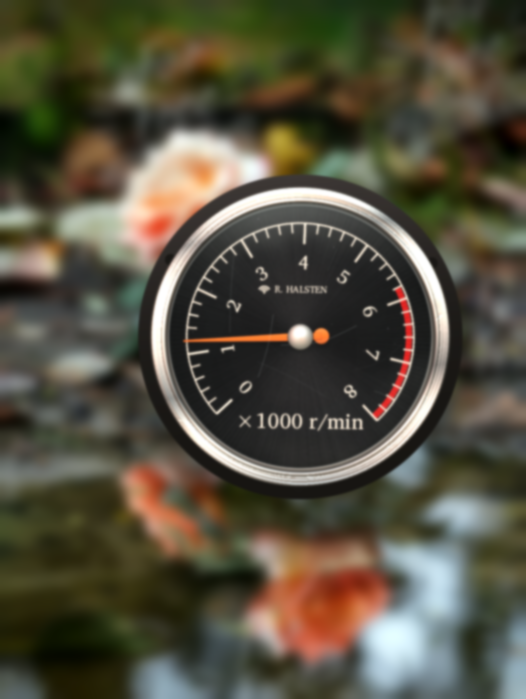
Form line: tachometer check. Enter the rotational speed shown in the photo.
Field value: 1200 rpm
